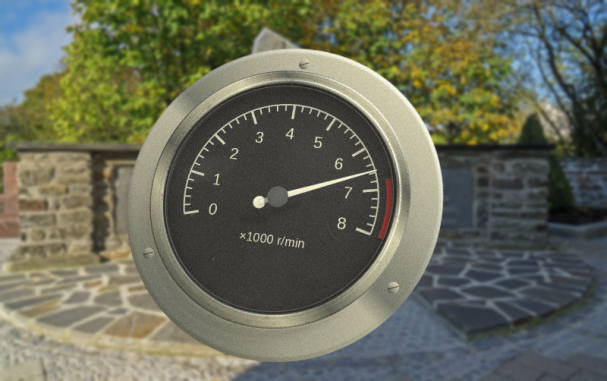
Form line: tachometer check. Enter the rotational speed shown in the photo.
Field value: 6600 rpm
